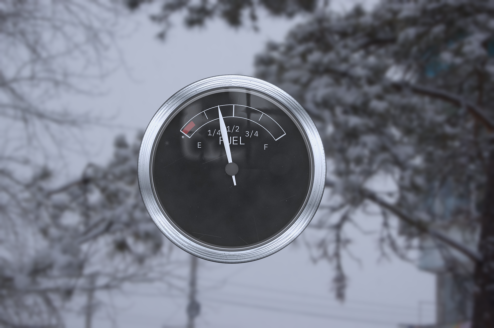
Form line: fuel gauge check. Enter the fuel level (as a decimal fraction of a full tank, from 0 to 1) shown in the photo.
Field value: 0.375
